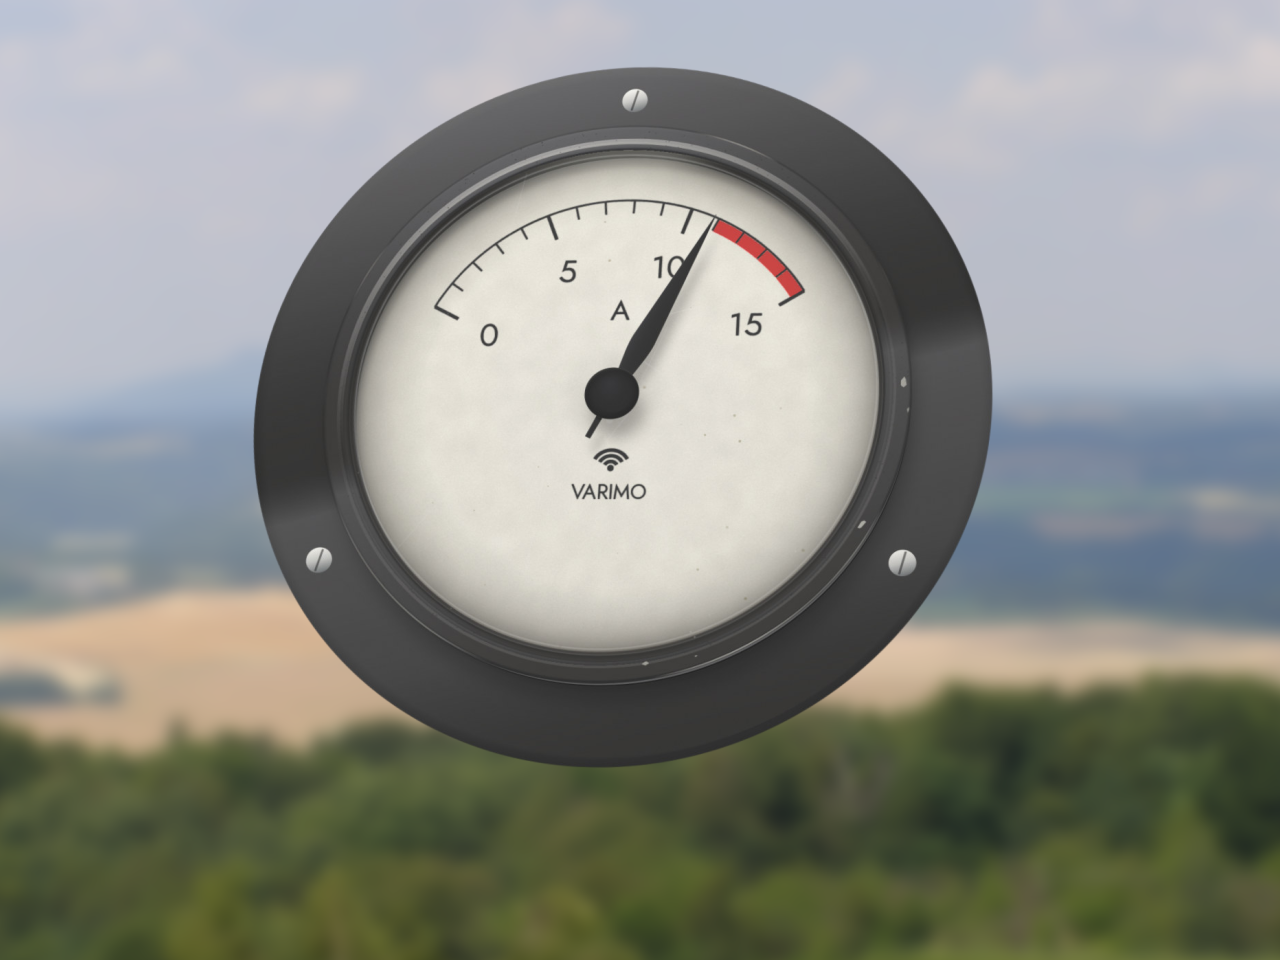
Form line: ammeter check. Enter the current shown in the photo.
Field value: 11 A
